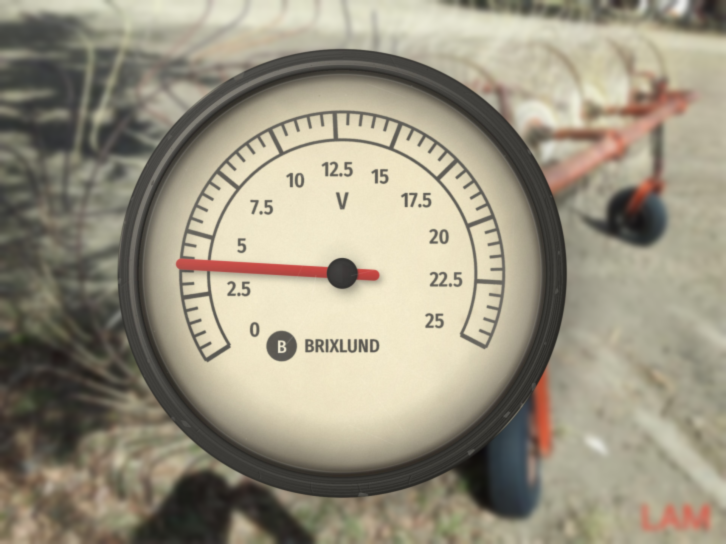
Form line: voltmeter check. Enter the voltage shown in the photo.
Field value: 3.75 V
